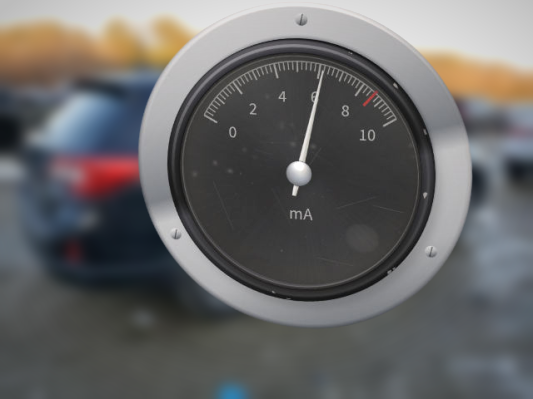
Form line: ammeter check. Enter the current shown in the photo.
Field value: 6.2 mA
